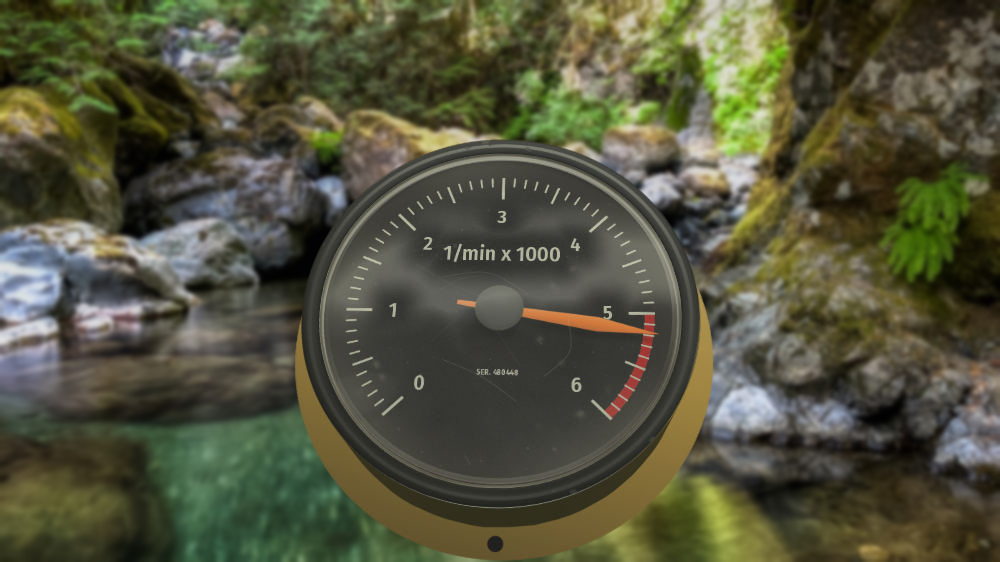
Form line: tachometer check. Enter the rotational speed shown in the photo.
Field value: 5200 rpm
